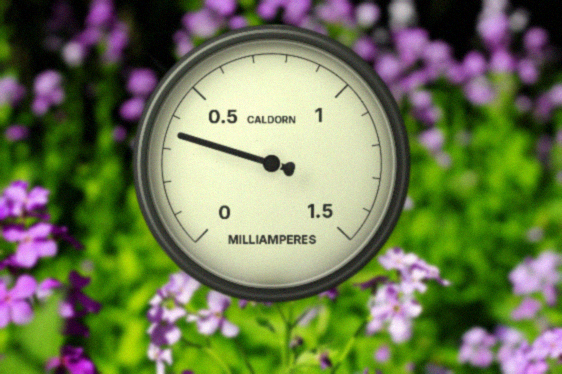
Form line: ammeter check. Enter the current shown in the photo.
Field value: 0.35 mA
